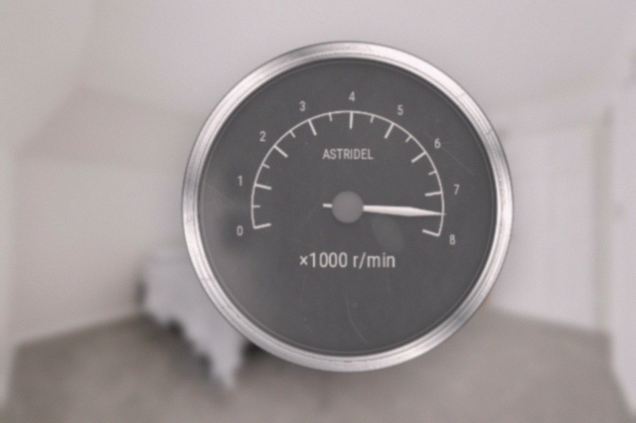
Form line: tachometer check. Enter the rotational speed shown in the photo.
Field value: 7500 rpm
